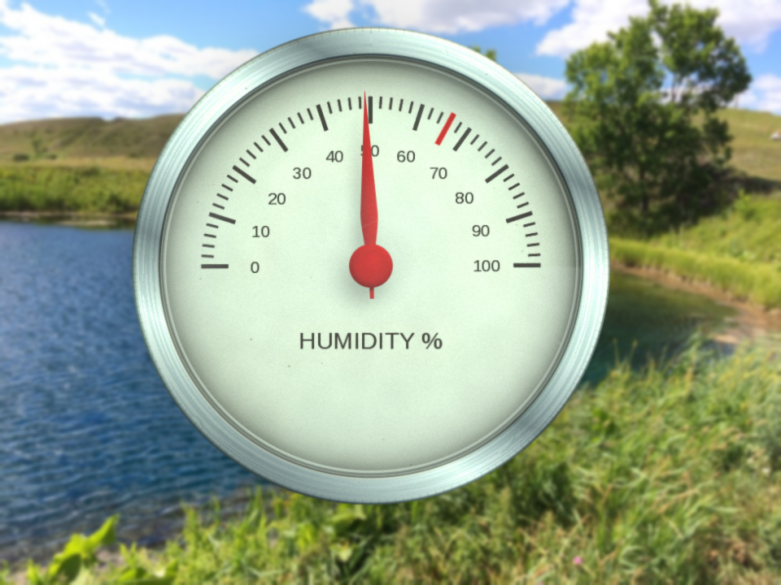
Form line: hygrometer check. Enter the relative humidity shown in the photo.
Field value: 49 %
